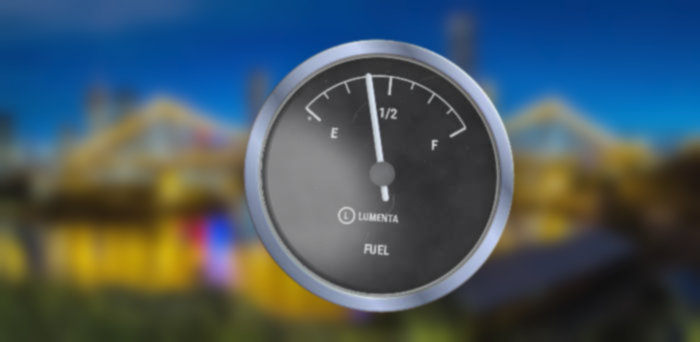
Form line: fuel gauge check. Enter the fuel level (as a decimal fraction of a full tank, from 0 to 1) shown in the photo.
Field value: 0.375
